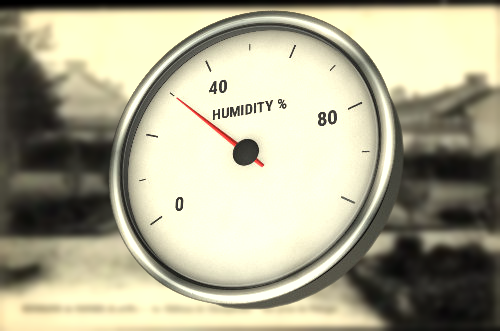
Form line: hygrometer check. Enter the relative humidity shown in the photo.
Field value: 30 %
